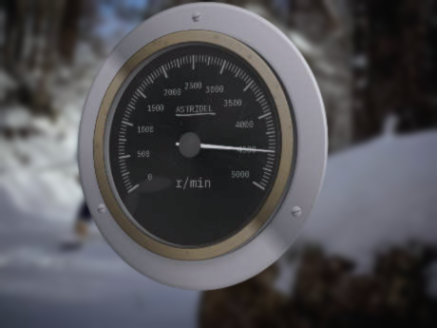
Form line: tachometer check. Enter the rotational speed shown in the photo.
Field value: 4500 rpm
